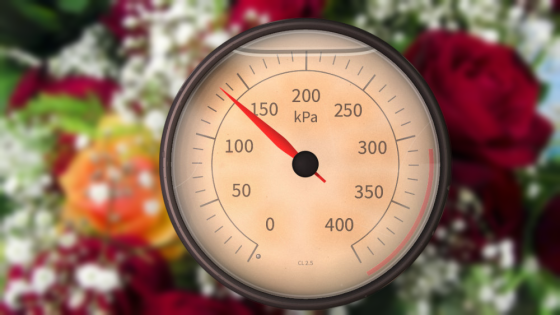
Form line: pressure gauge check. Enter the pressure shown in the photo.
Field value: 135 kPa
